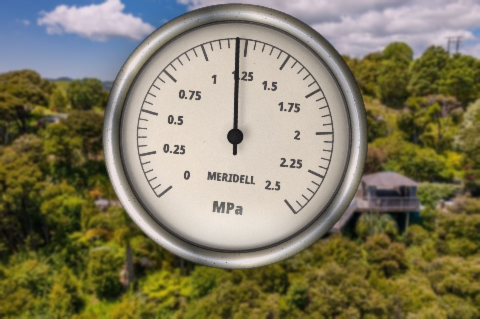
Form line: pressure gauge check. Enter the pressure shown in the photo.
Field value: 1.2 MPa
